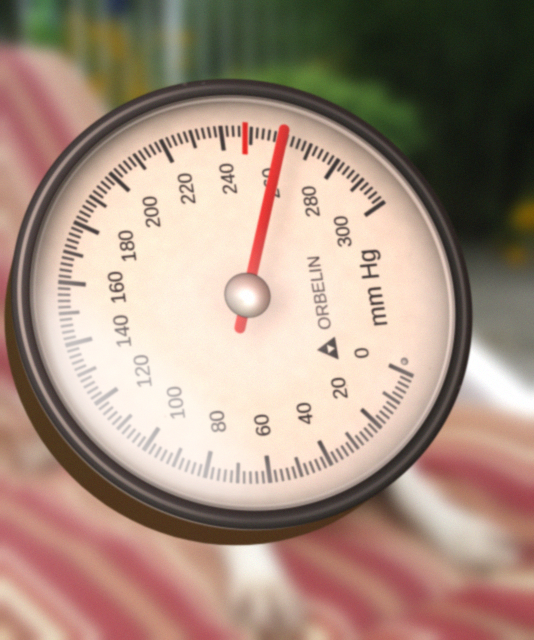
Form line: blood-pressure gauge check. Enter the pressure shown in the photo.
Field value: 260 mmHg
